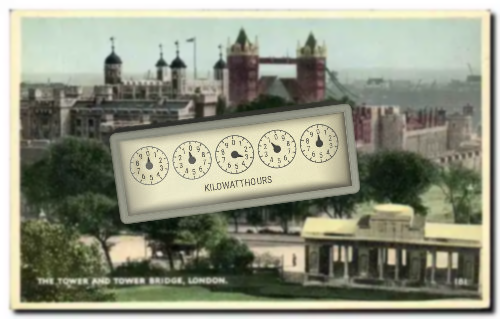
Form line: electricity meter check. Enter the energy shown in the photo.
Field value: 310 kWh
